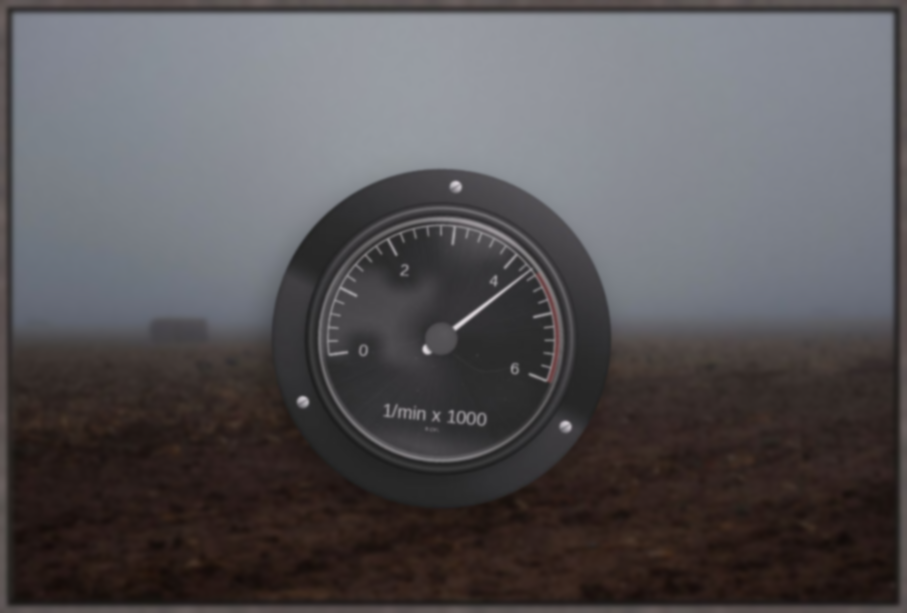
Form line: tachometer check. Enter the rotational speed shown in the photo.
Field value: 4300 rpm
